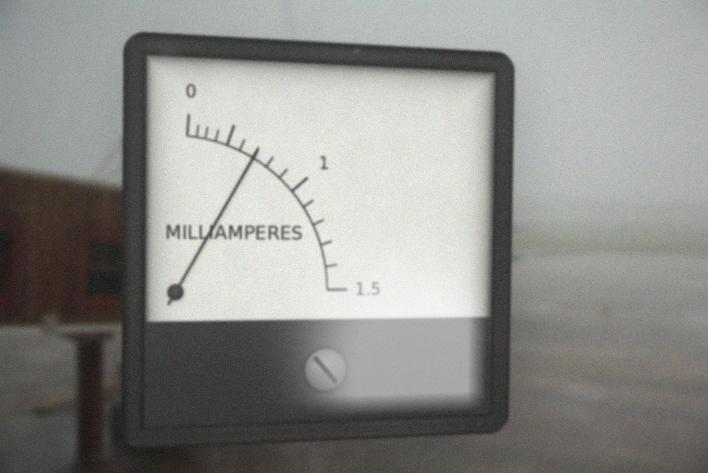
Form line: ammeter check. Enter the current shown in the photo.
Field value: 0.7 mA
